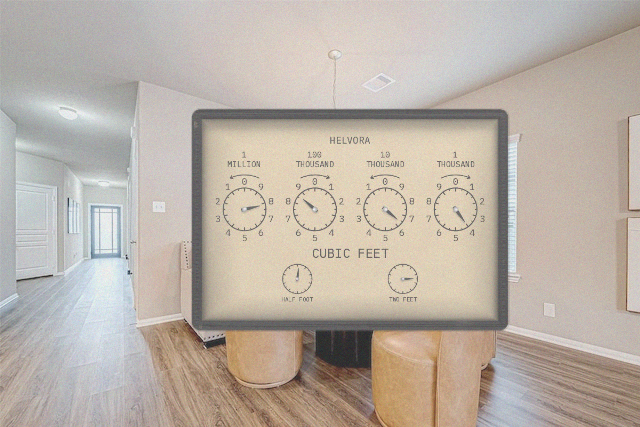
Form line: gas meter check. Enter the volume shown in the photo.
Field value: 786400 ft³
